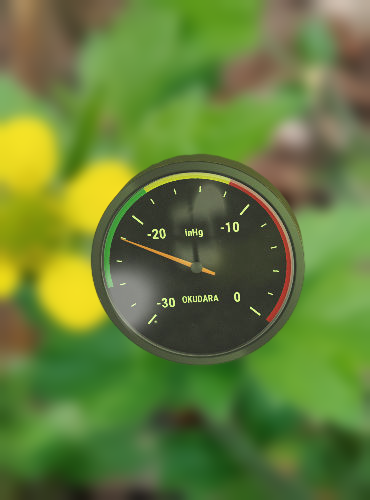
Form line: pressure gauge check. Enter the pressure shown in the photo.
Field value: -22 inHg
